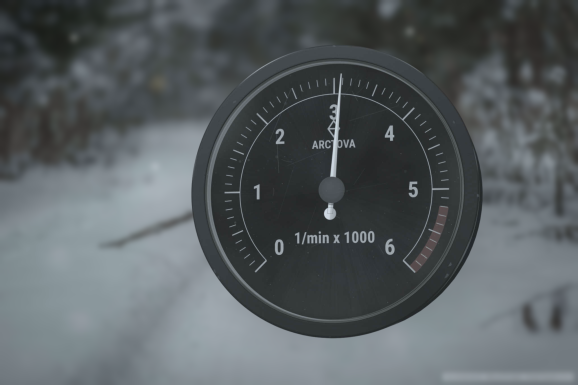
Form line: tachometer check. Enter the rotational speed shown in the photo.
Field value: 3100 rpm
